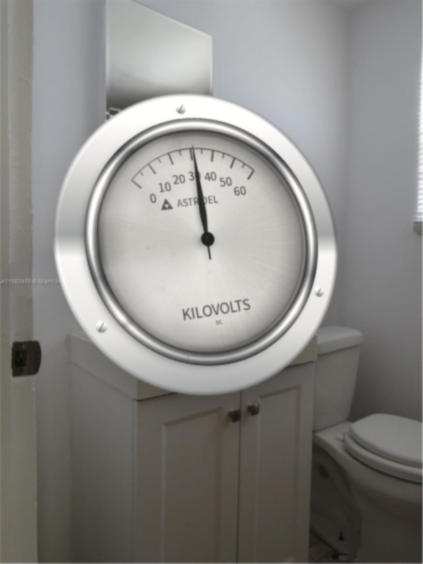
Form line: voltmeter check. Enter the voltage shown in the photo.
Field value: 30 kV
